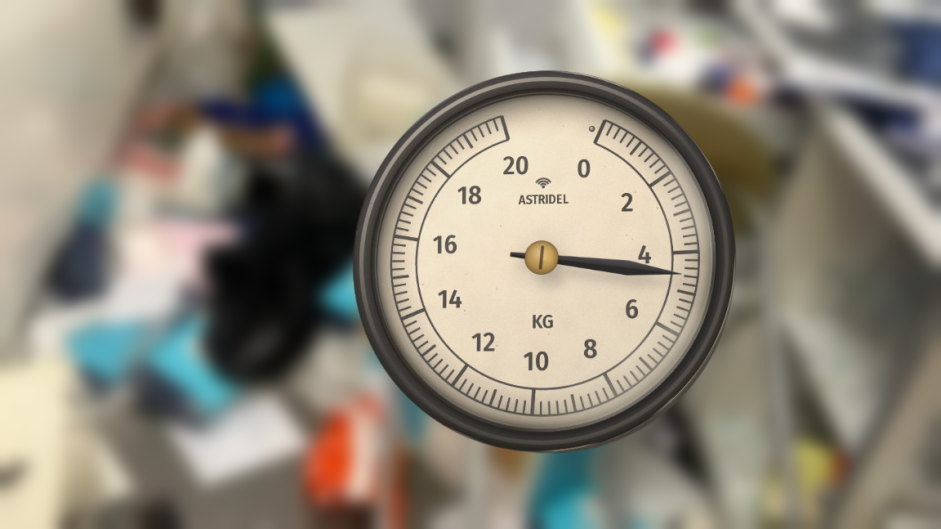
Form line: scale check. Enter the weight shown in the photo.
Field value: 4.6 kg
